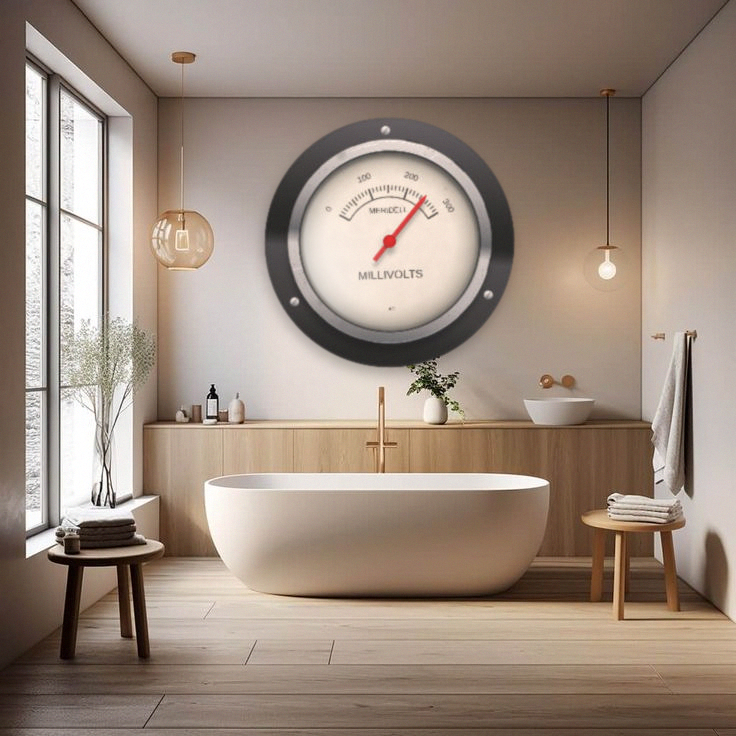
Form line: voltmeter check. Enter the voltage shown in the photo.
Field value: 250 mV
